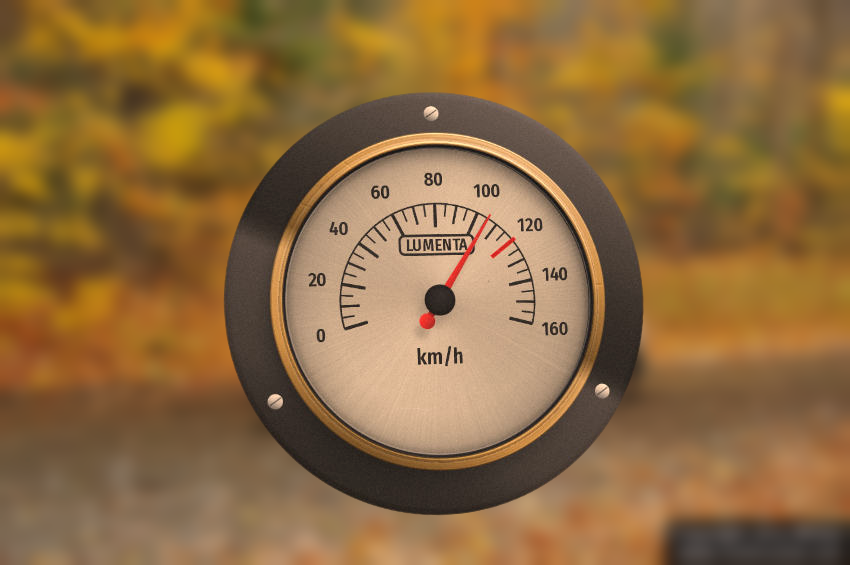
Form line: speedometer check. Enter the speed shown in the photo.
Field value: 105 km/h
